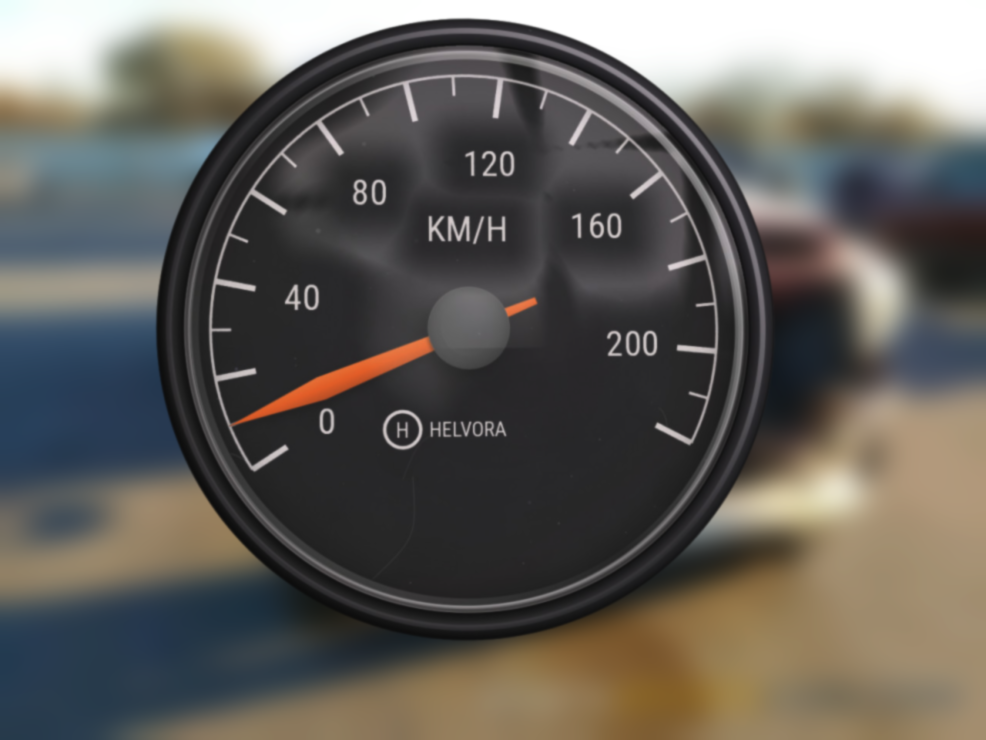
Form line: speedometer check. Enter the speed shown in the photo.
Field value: 10 km/h
